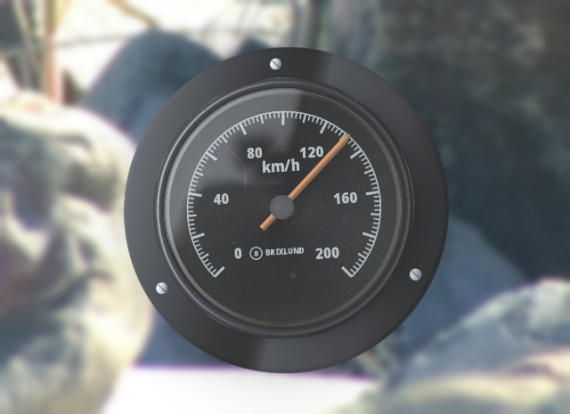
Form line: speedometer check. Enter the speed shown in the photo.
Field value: 132 km/h
